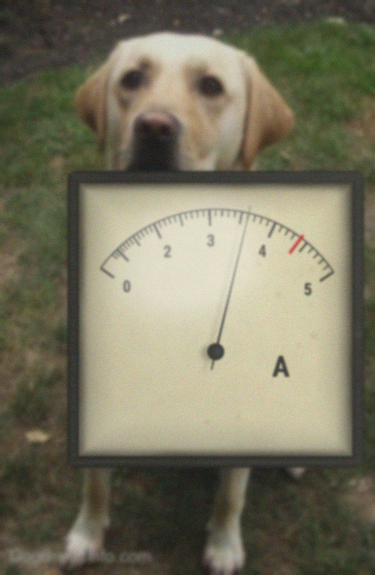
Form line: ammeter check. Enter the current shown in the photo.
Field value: 3.6 A
